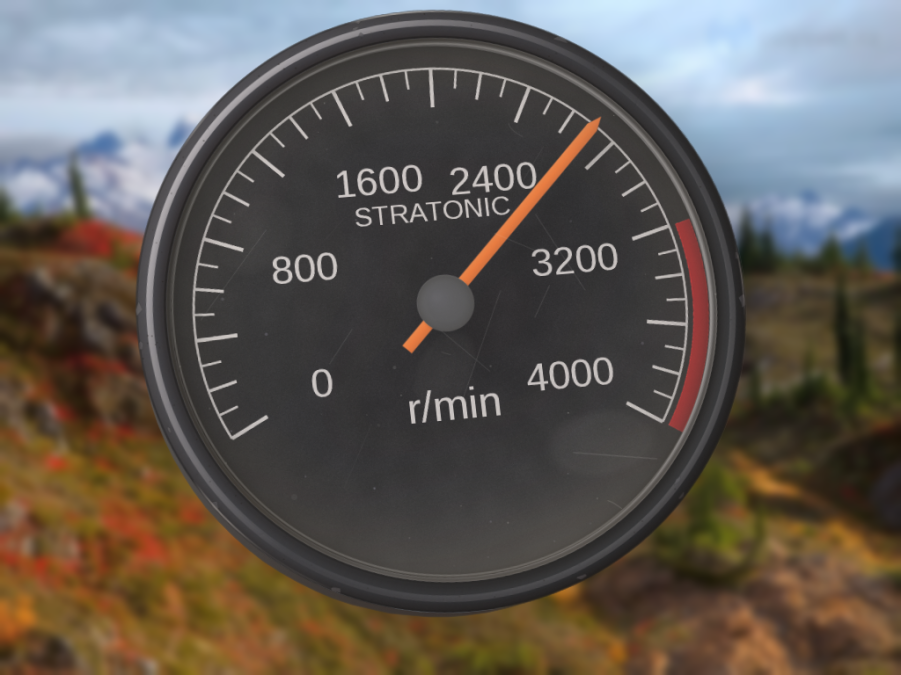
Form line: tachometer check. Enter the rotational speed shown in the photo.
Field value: 2700 rpm
